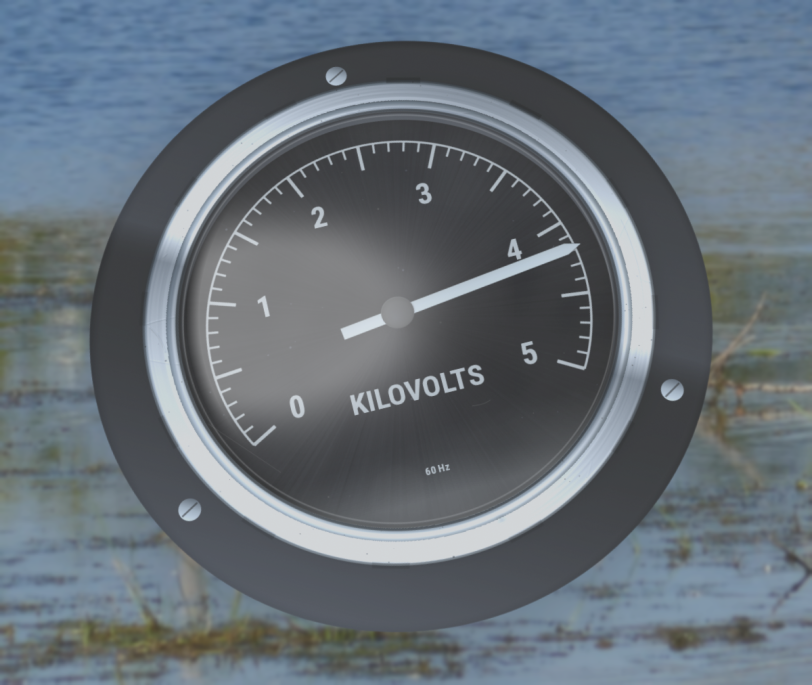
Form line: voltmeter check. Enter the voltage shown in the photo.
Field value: 4.2 kV
